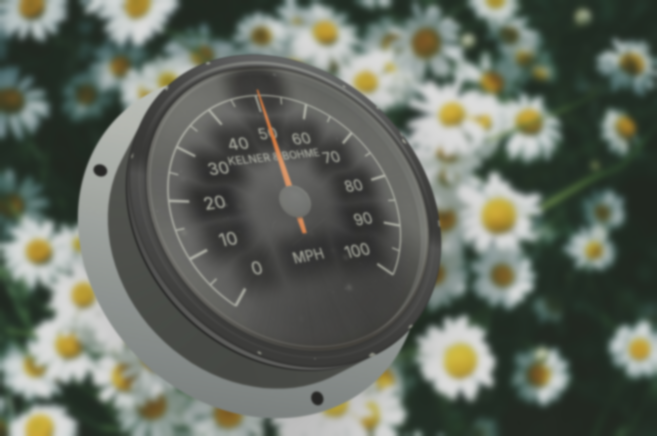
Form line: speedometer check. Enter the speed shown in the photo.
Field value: 50 mph
